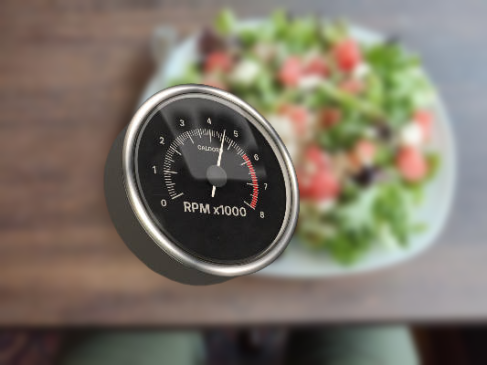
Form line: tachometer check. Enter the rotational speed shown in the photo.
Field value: 4500 rpm
